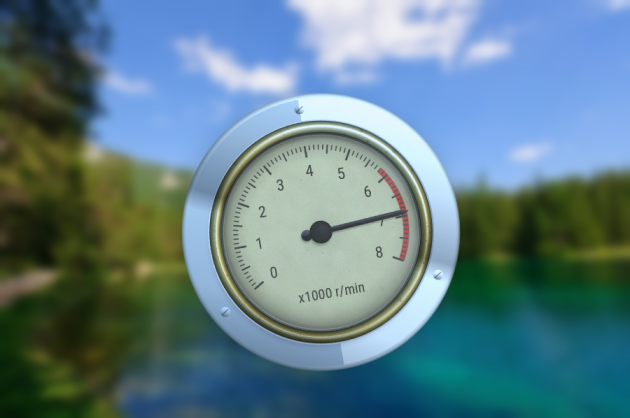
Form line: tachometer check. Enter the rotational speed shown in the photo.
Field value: 6900 rpm
